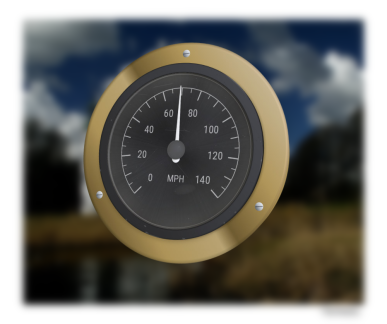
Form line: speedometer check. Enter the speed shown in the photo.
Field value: 70 mph
